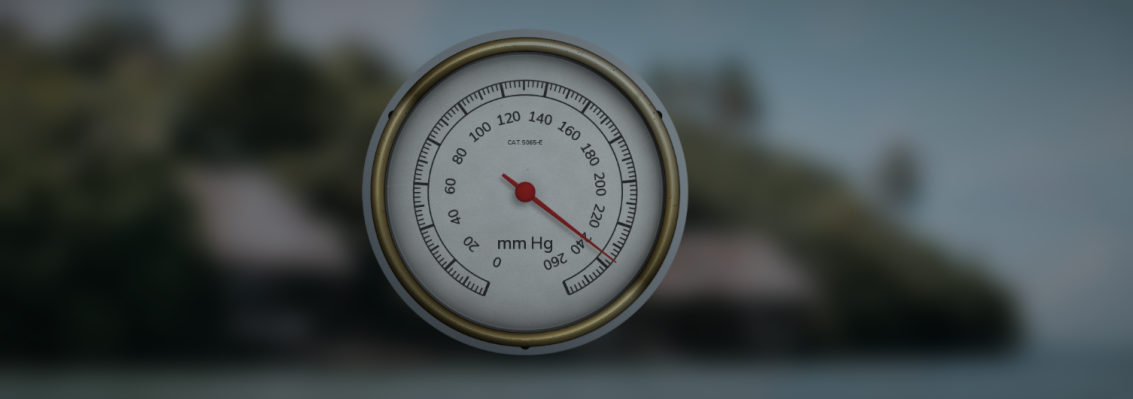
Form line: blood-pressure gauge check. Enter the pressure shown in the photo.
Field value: 236 mmHg
